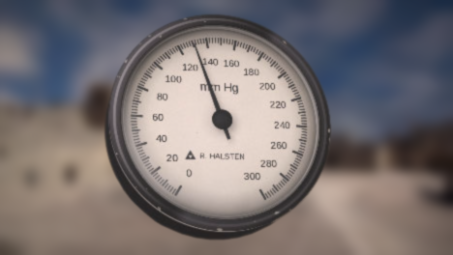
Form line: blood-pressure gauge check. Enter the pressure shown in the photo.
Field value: 130 mmHg
